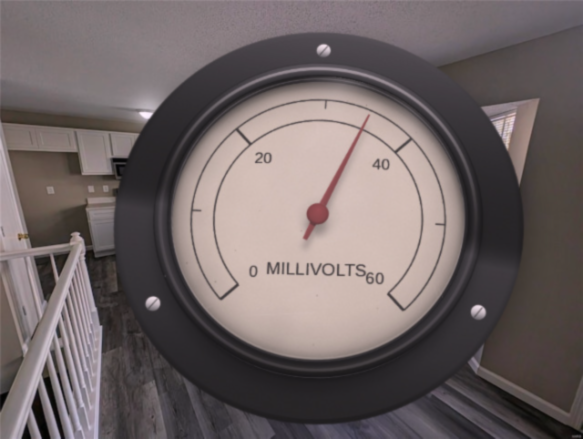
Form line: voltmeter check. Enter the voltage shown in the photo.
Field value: 35 mV
